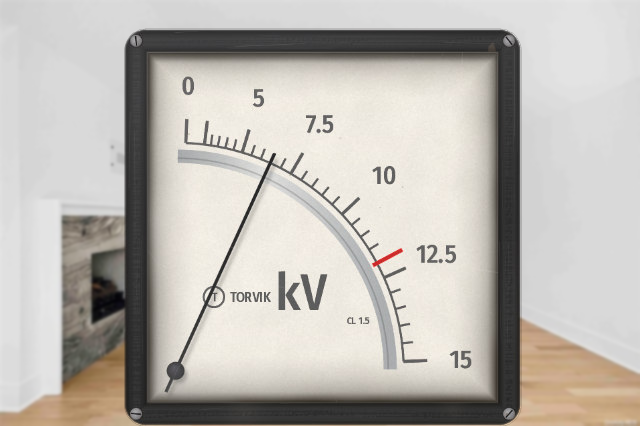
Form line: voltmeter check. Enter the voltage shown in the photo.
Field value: 6.5 kV
